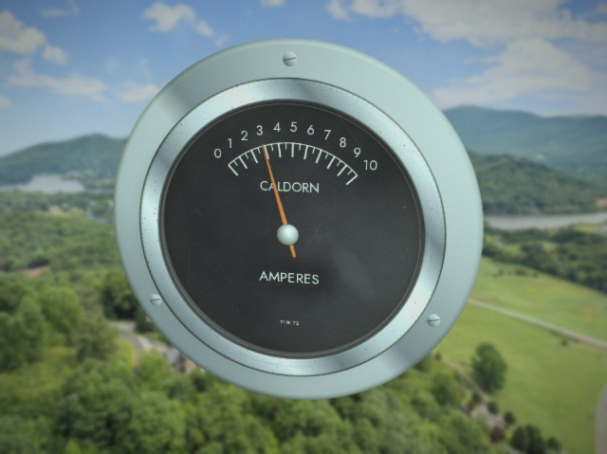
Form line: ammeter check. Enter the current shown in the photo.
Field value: 3 A
